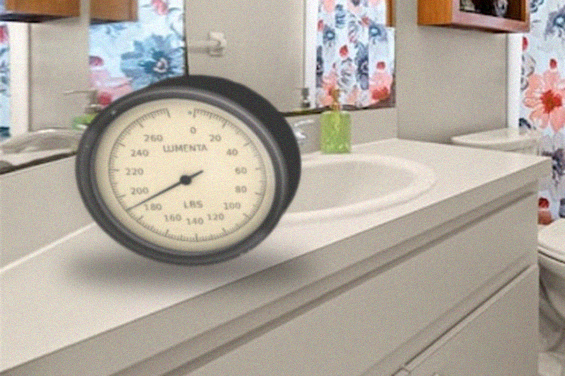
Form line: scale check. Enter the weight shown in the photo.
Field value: 190 lb
